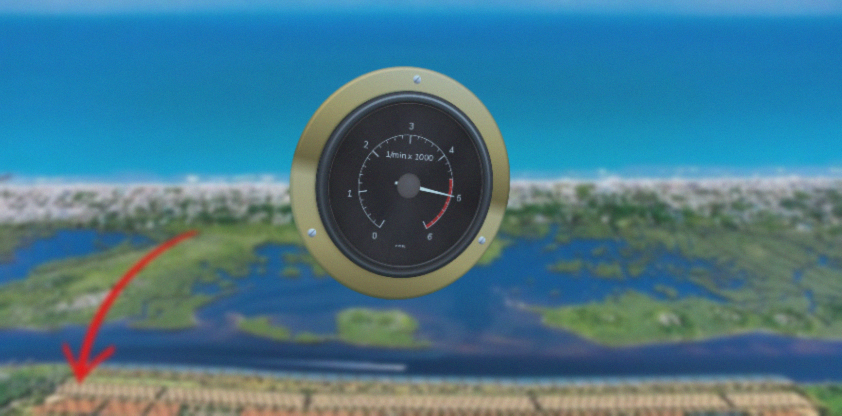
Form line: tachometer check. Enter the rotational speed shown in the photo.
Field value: 5000 rpm
